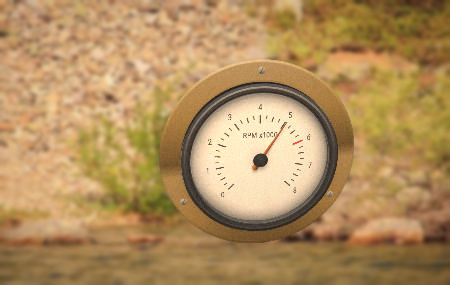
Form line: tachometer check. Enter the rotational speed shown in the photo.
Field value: 5000 rpm
